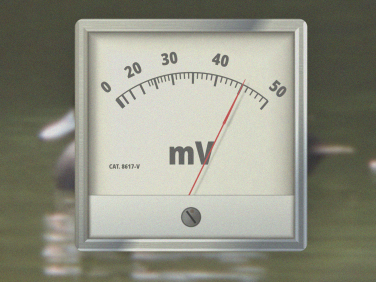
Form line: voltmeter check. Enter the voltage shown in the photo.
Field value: 45 mV
